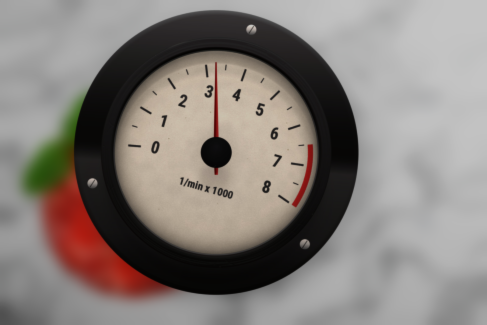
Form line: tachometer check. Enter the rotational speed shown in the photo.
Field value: 3250 rpm
